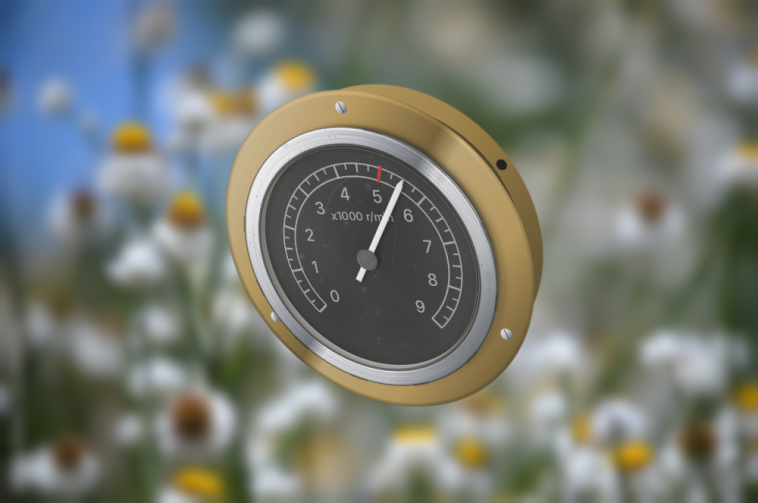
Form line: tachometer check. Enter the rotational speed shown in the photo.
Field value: 5500 rpm
